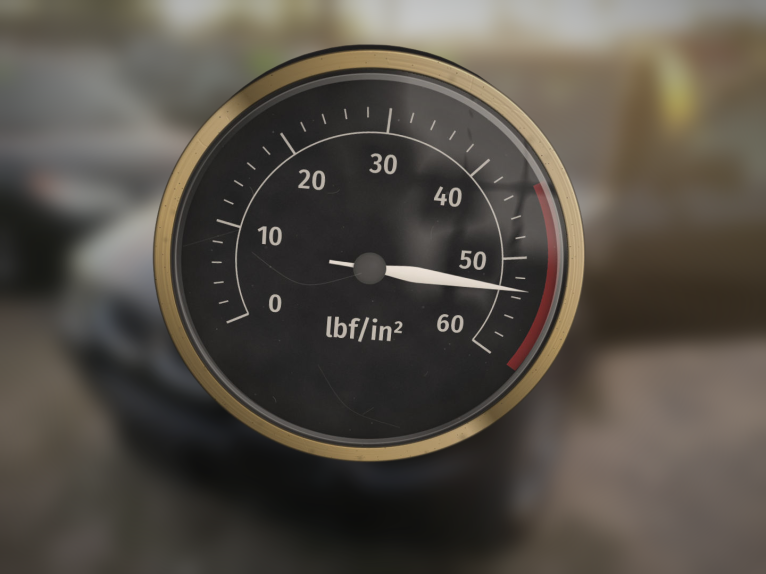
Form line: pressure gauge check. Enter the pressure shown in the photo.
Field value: 53 psi
